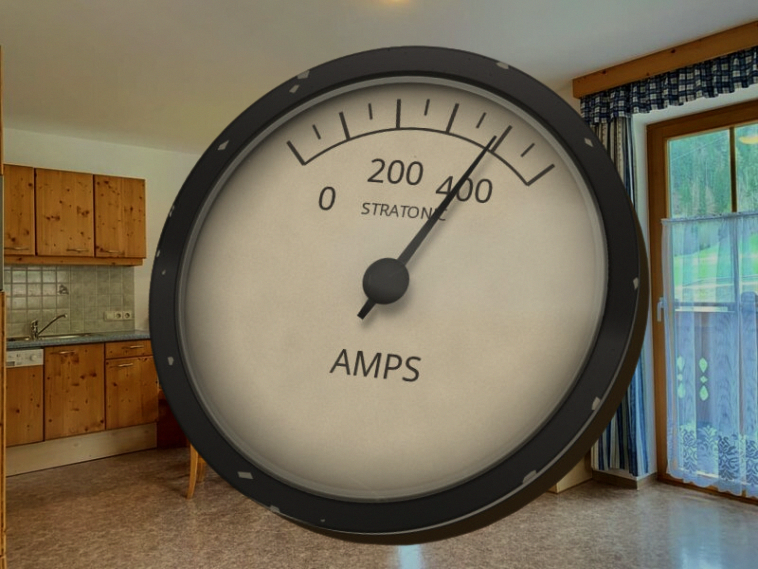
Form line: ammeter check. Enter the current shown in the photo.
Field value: 400 A
